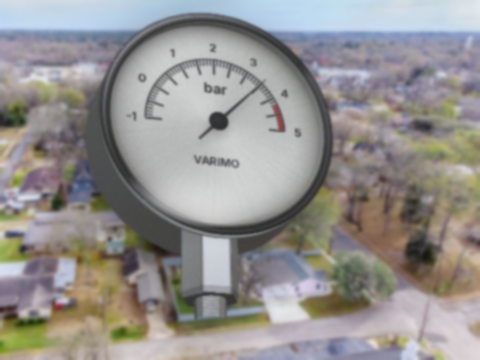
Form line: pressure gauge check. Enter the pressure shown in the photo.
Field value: 3.5 bar
